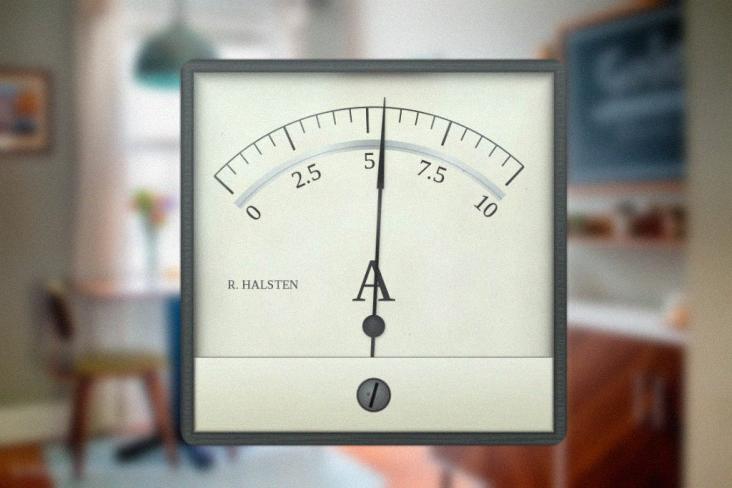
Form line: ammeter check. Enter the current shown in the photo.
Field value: 5.5 A
